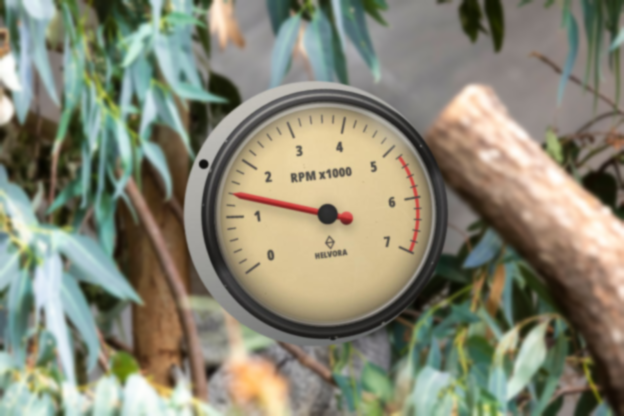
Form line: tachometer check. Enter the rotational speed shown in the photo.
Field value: 1400 rpm
